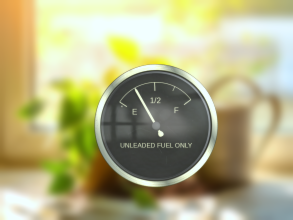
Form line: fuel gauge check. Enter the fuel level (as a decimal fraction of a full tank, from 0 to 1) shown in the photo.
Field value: 0.25
